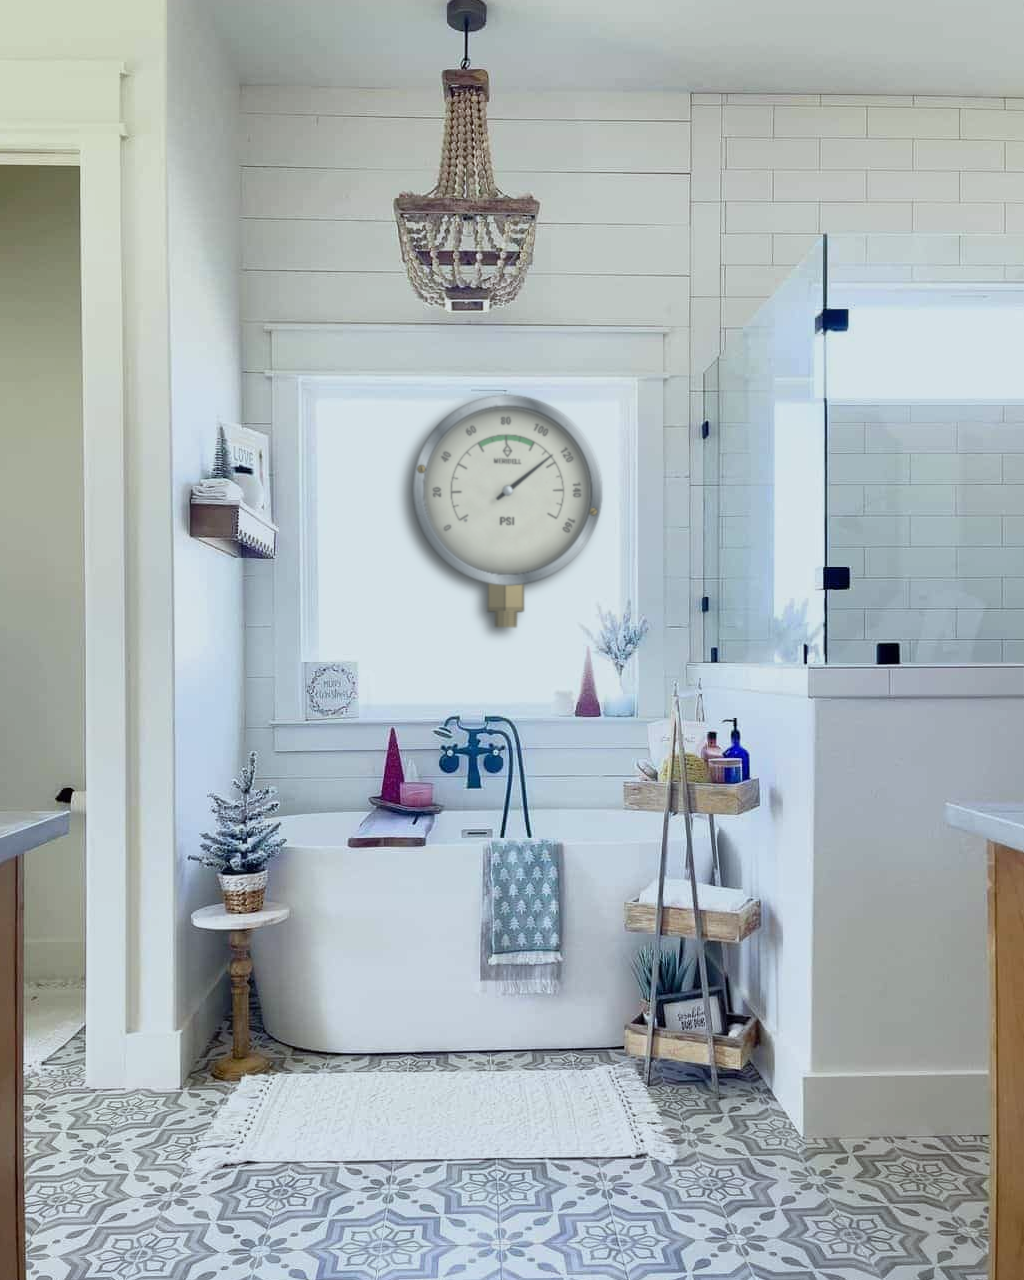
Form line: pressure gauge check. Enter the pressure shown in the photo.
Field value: 115 psi
